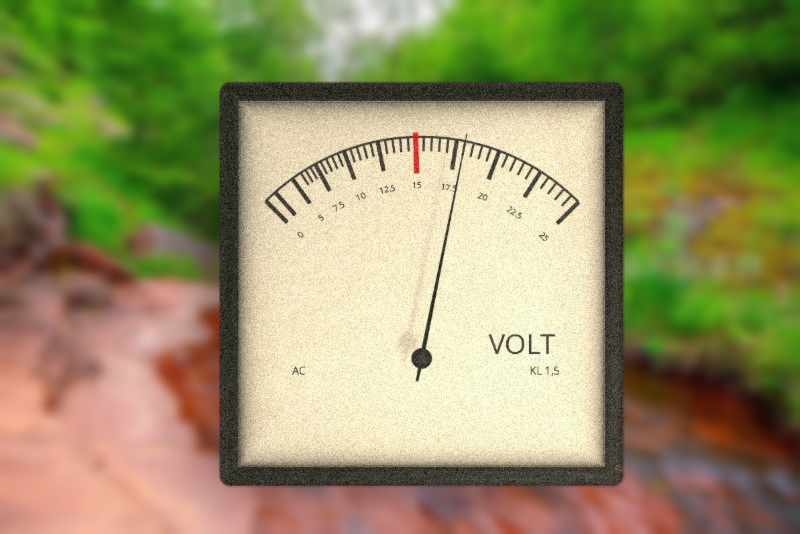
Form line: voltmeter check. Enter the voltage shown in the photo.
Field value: 18 V
